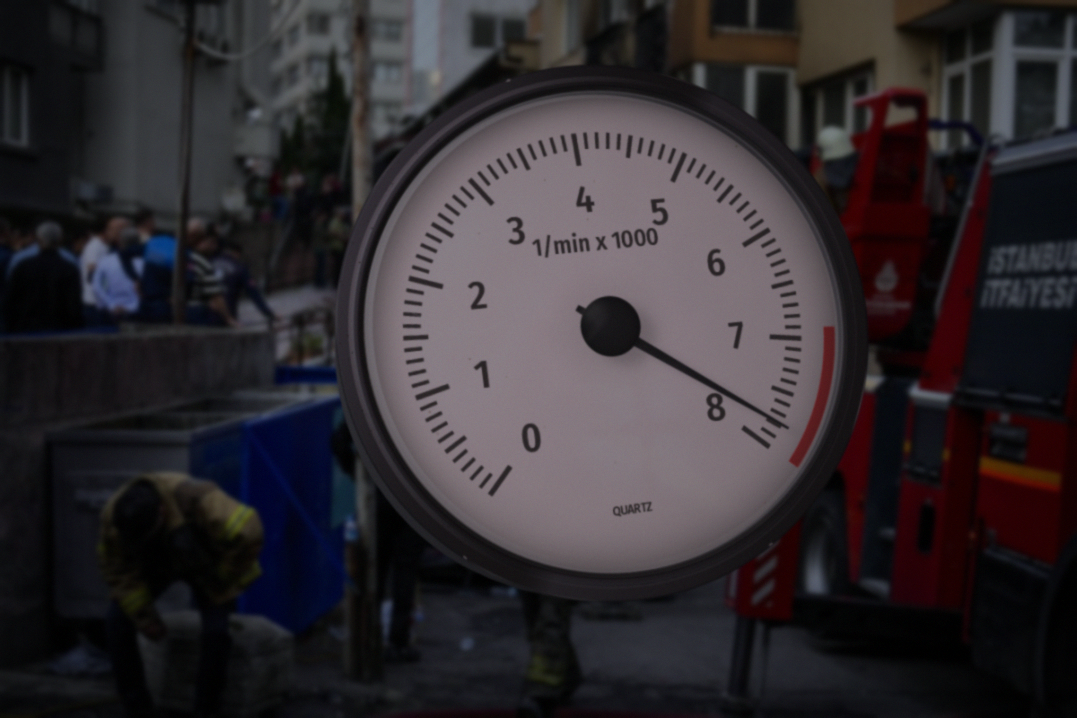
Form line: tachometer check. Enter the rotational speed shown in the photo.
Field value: 7800 rpm
